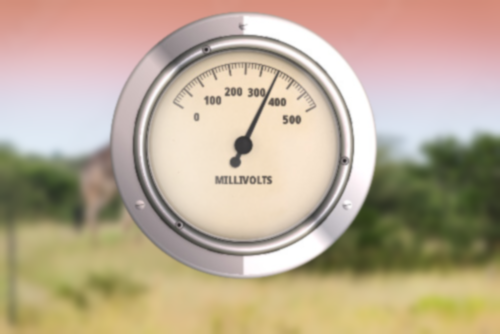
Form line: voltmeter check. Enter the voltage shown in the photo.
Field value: 350 mV
